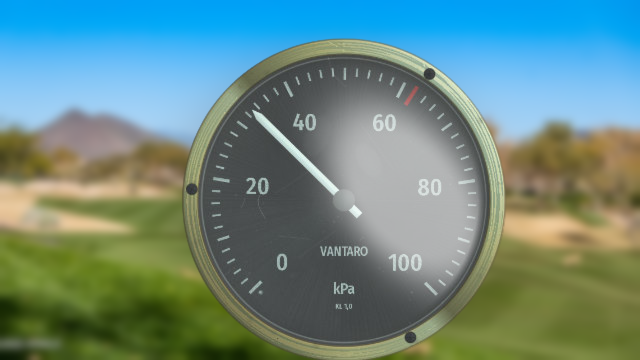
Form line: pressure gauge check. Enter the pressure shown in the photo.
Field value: 33 kPa
